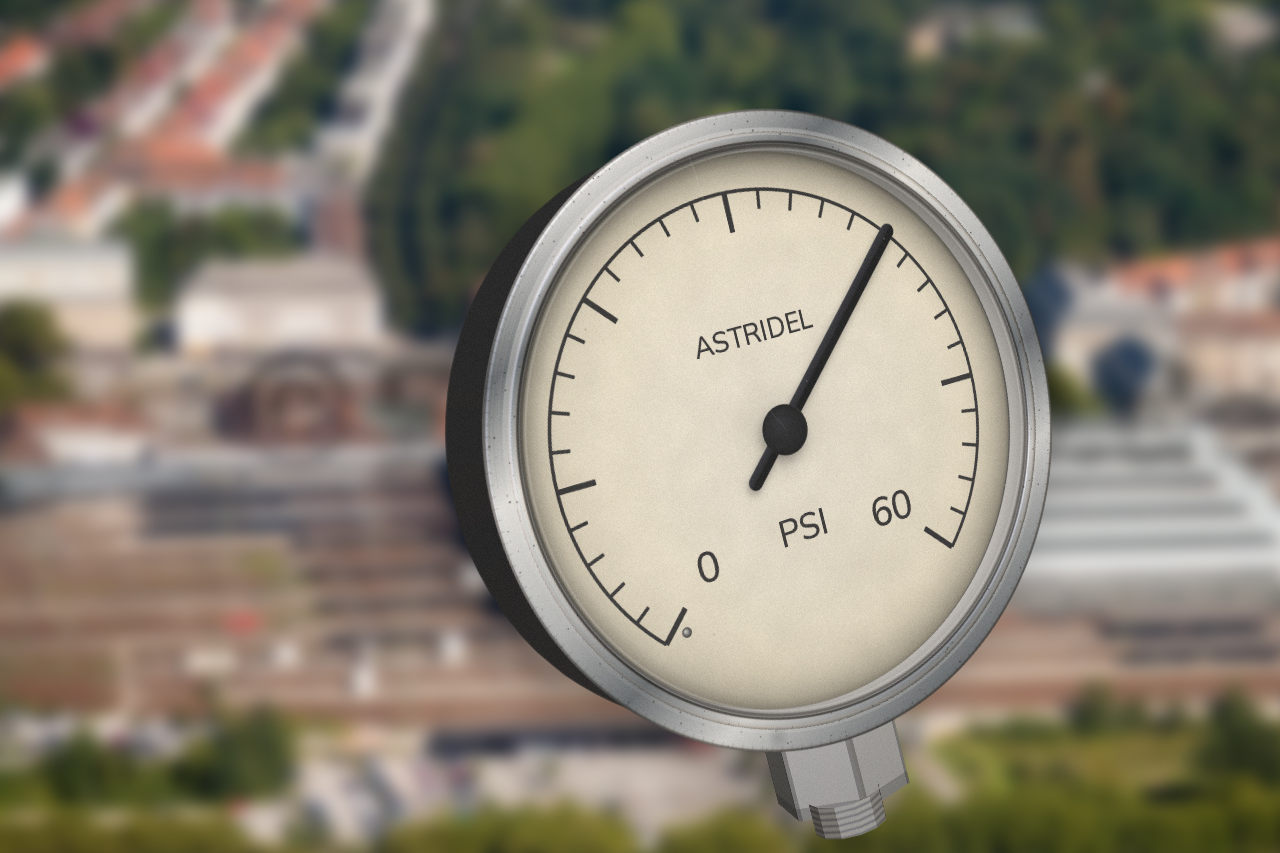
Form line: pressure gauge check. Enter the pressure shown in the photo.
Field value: 40 psi
